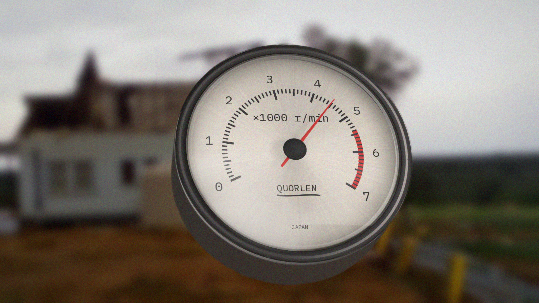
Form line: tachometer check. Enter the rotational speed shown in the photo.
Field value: 4500 rpm
